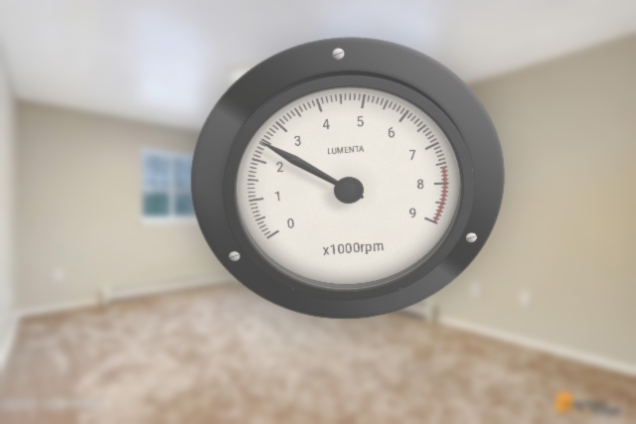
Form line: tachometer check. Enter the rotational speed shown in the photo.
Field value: 2500 rpm
